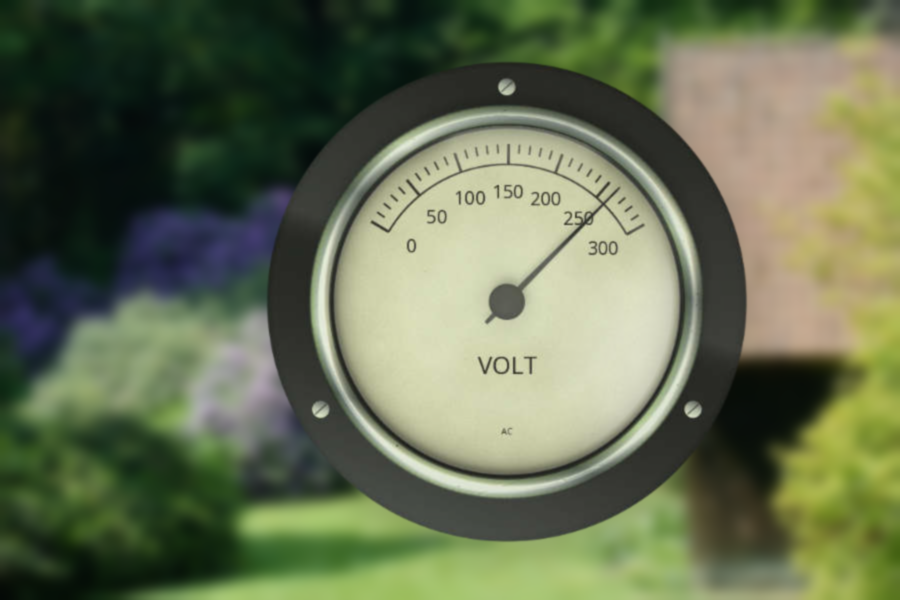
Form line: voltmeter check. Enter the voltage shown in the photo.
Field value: 260 V
